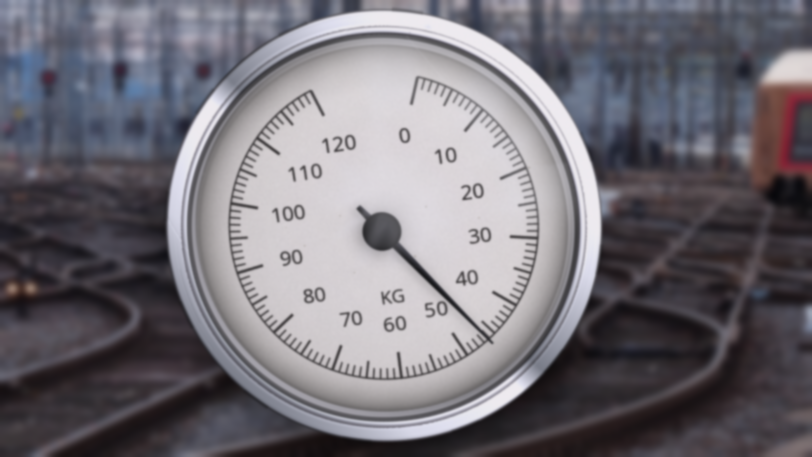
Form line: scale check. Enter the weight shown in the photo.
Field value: 46 kg
